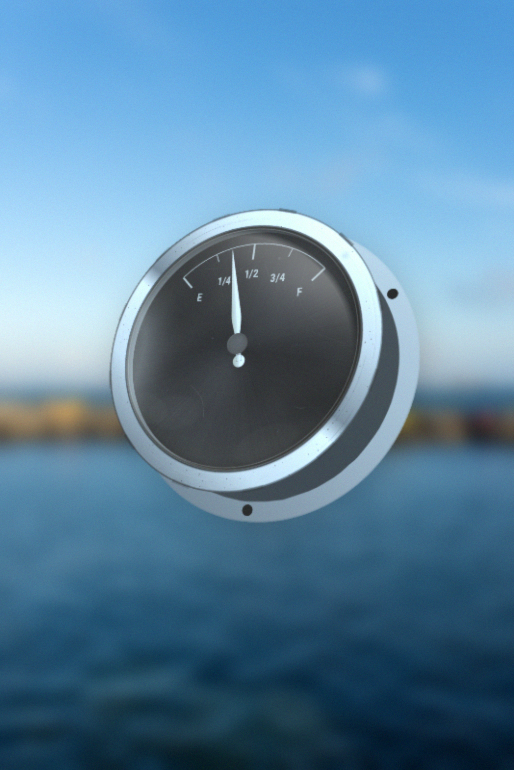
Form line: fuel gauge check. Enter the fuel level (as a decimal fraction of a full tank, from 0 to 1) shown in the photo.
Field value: 0.375
